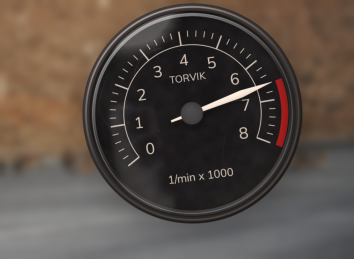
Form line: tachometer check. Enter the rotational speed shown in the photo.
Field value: 6600 rpm
